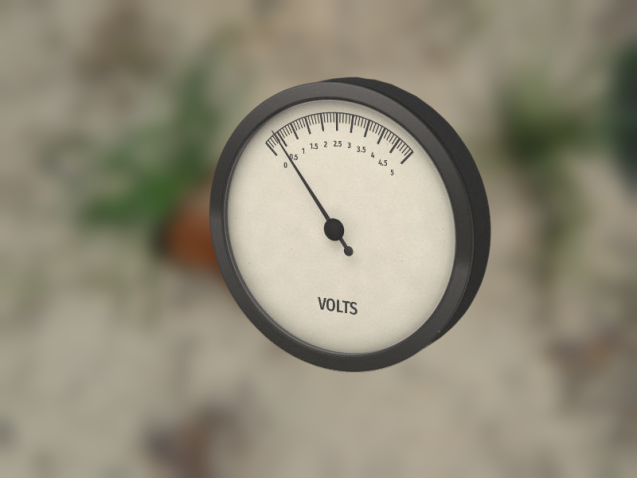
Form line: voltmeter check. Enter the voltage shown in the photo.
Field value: 0.5 V
